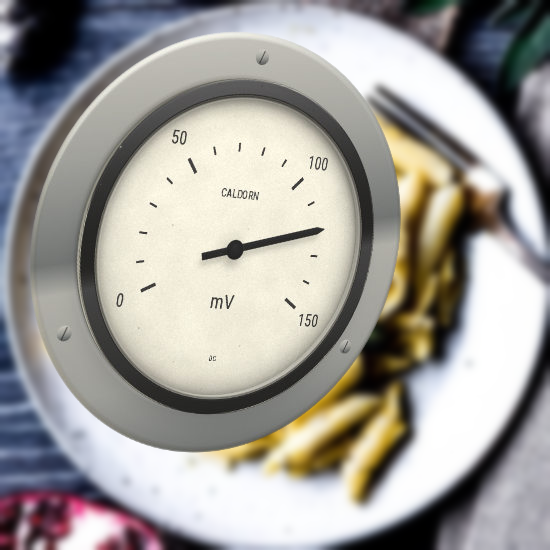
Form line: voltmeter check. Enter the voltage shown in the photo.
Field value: 120 mV
